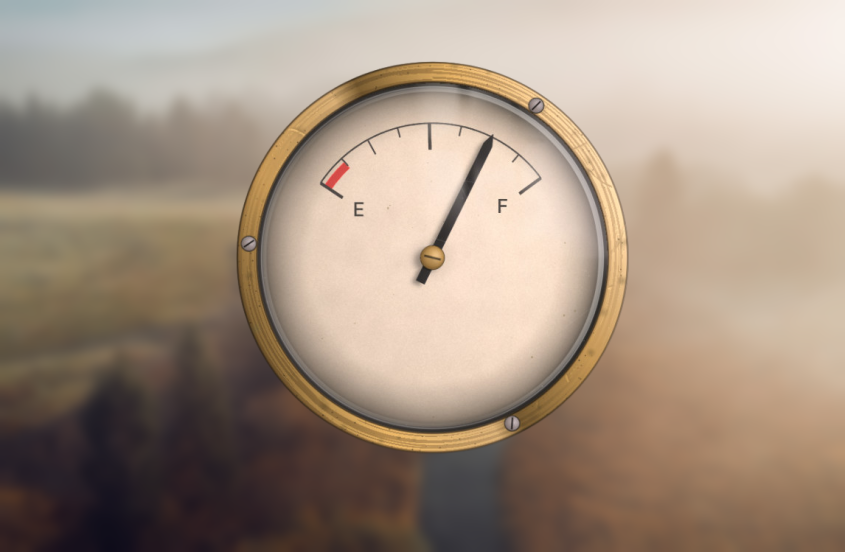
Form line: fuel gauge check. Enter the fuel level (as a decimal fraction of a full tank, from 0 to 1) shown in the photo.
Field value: 0.75
